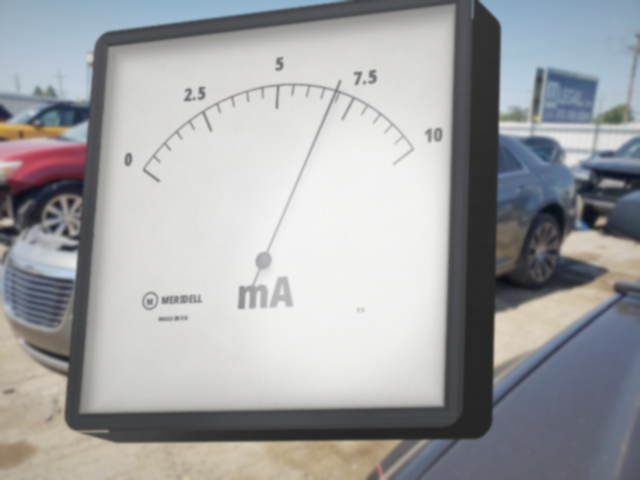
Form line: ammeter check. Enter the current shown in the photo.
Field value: 7 mA
